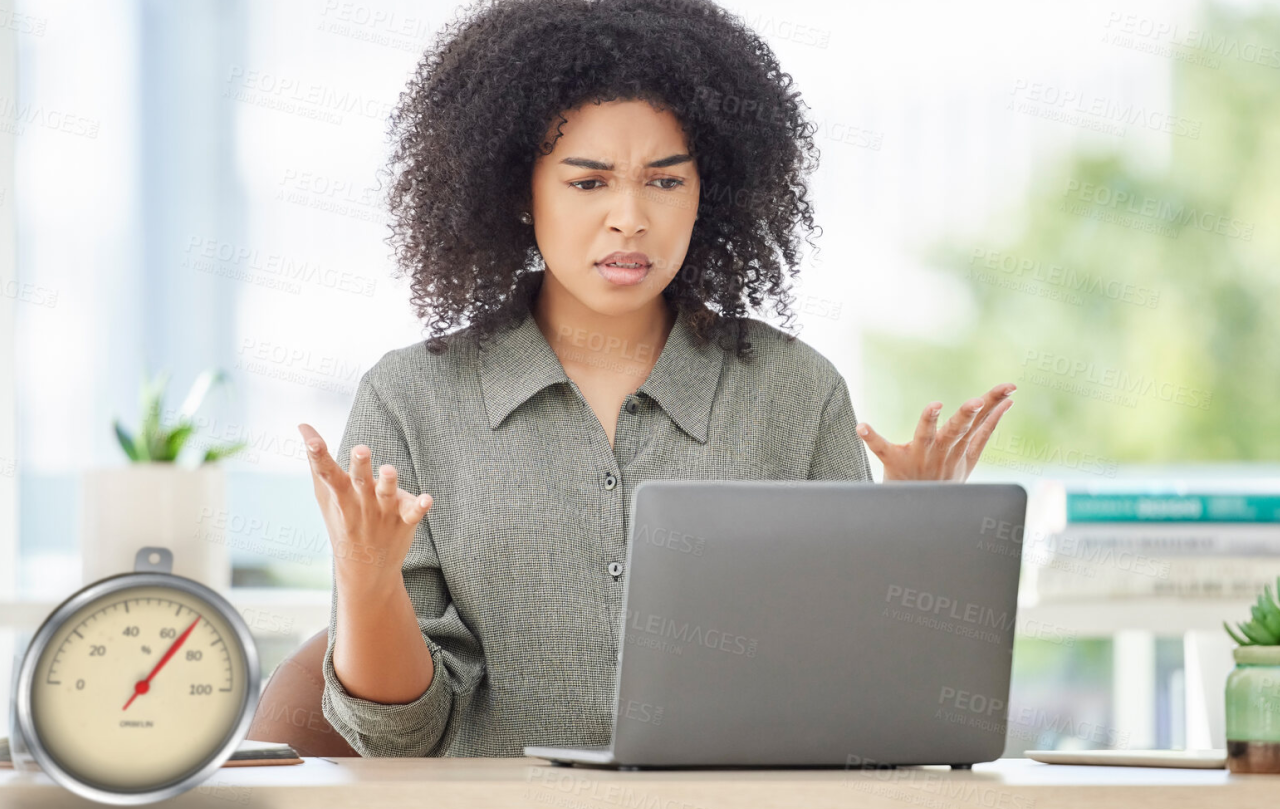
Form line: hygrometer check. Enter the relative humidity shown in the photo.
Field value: 68 %
